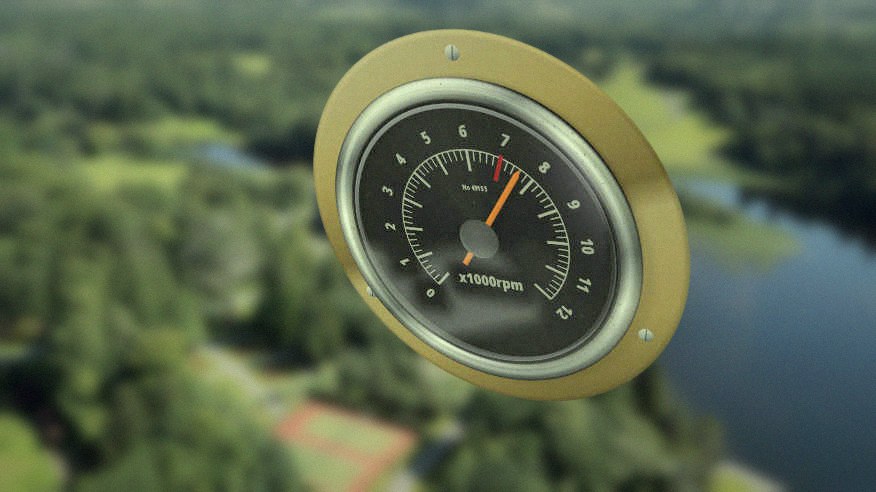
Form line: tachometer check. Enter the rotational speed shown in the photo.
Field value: 7600 rpm
